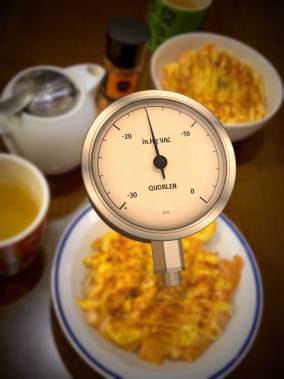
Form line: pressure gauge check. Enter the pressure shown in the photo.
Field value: -16 inHg
